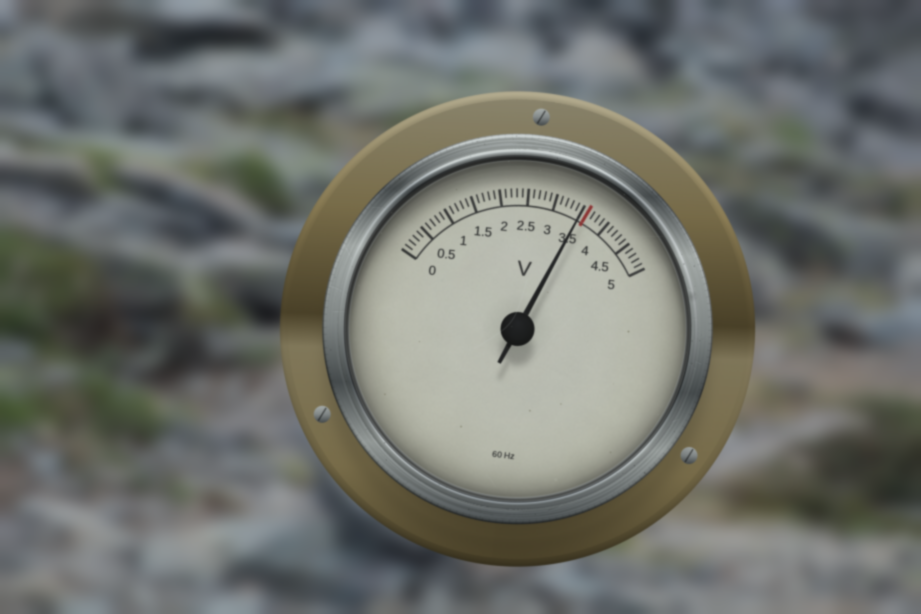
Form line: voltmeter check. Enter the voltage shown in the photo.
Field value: 3.5 V
